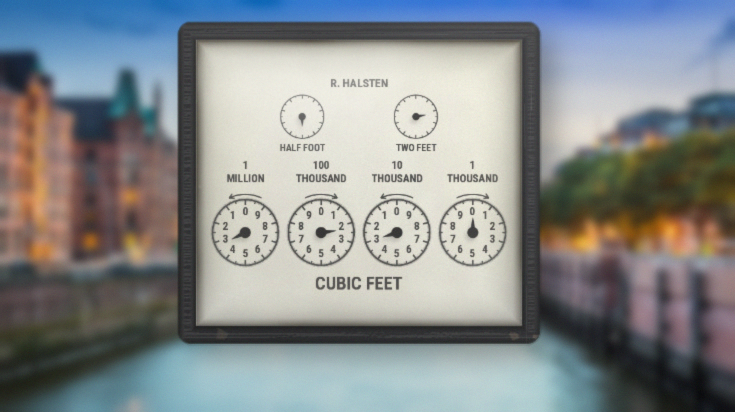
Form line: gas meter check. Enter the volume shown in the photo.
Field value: 323000 ft³
